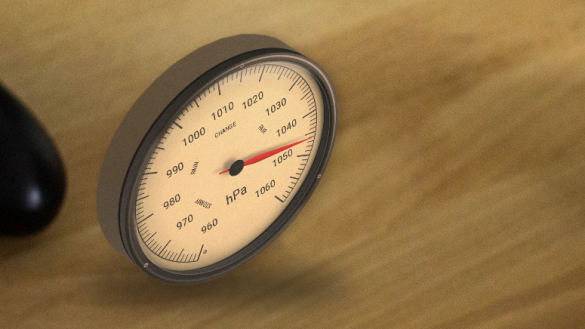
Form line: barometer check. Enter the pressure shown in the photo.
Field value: 1045 hPa
